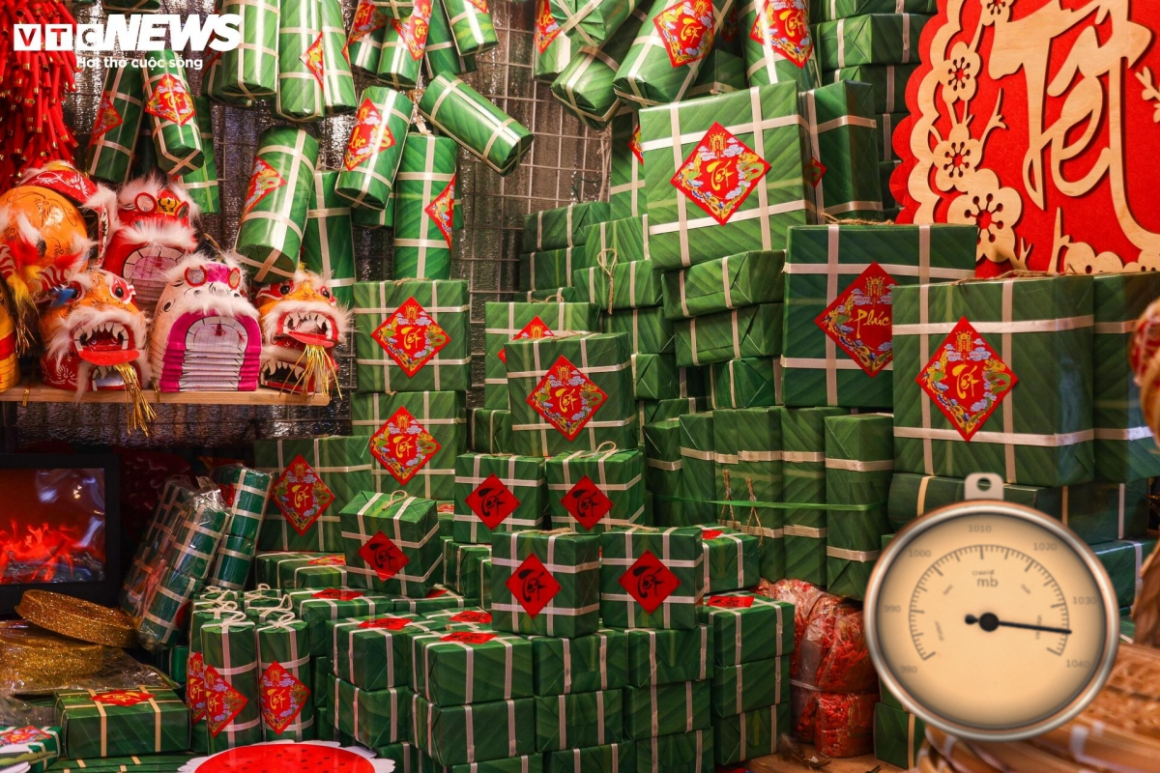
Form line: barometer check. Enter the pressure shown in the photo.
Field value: 1035 mbar
